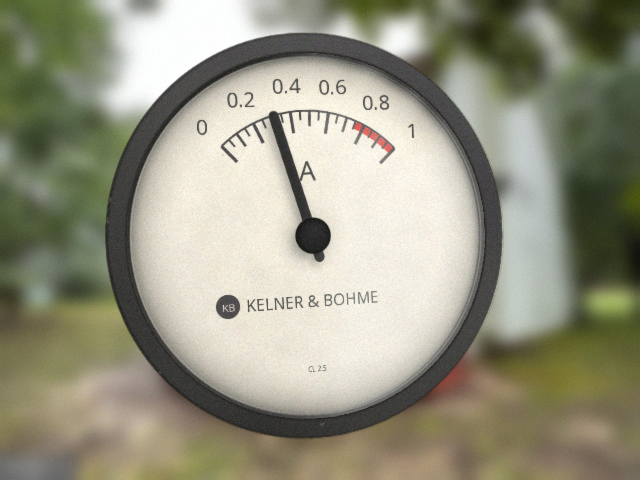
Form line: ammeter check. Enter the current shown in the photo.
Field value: 0.3 A
